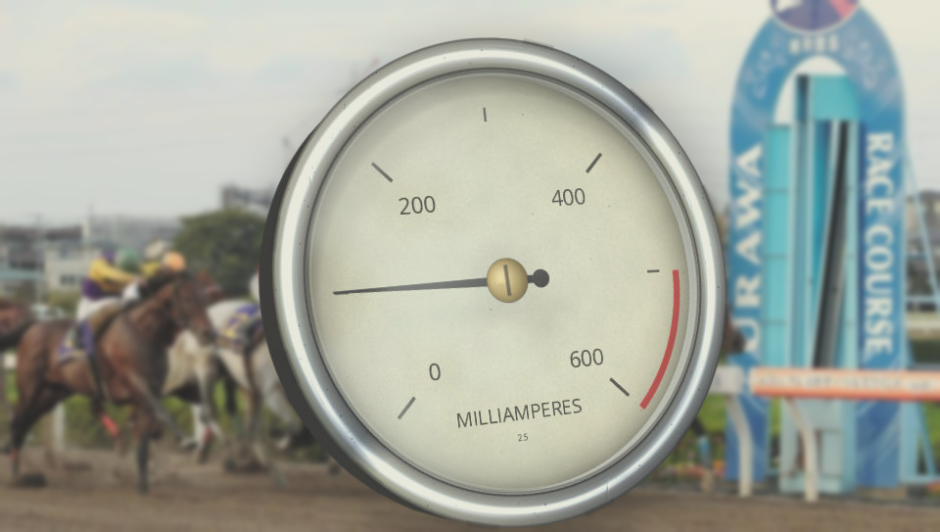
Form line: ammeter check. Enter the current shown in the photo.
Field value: 100 mA
